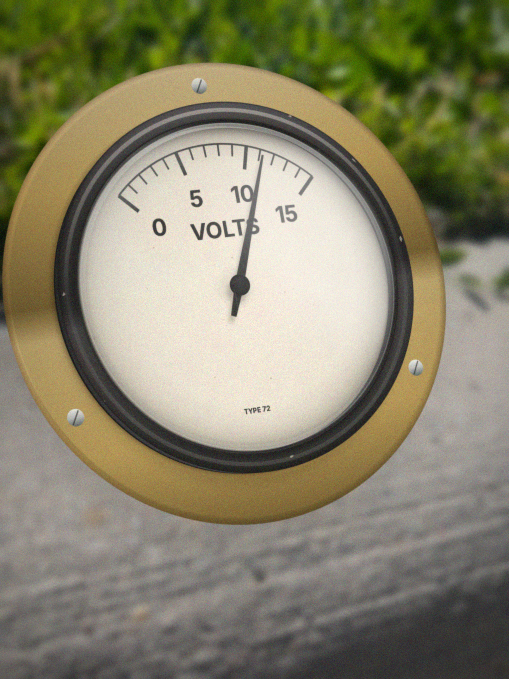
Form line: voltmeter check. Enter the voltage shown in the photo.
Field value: 11 V
